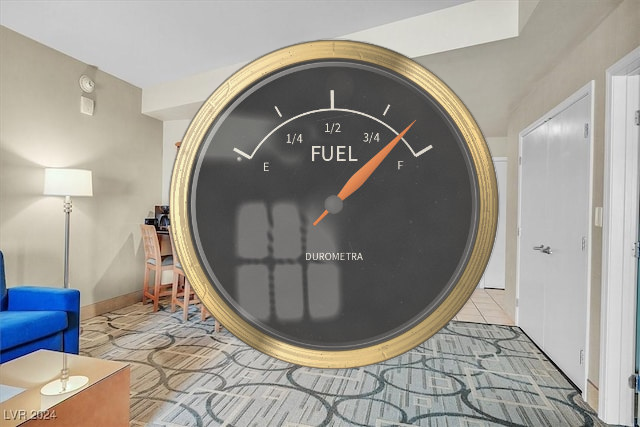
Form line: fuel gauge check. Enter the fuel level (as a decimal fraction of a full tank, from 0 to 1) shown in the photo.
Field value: 0.875
